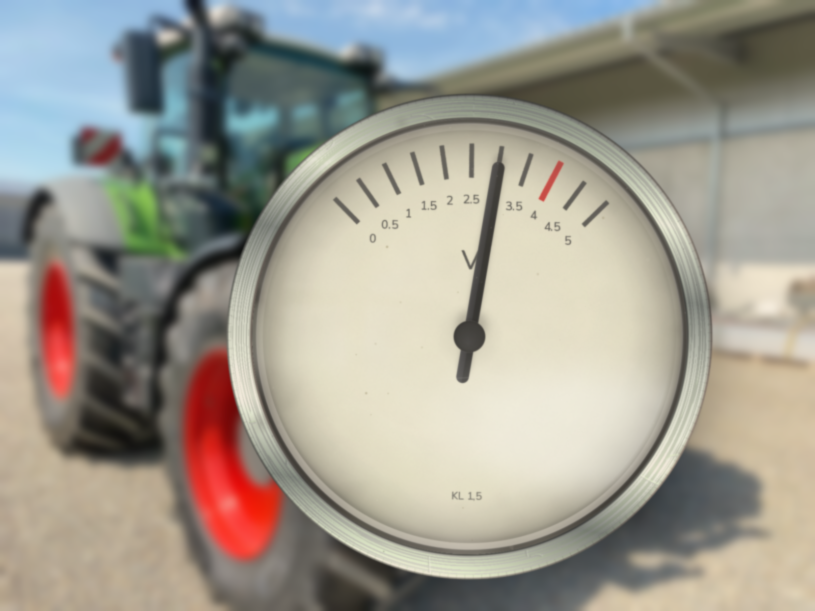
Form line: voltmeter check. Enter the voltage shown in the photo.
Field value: 3 V
